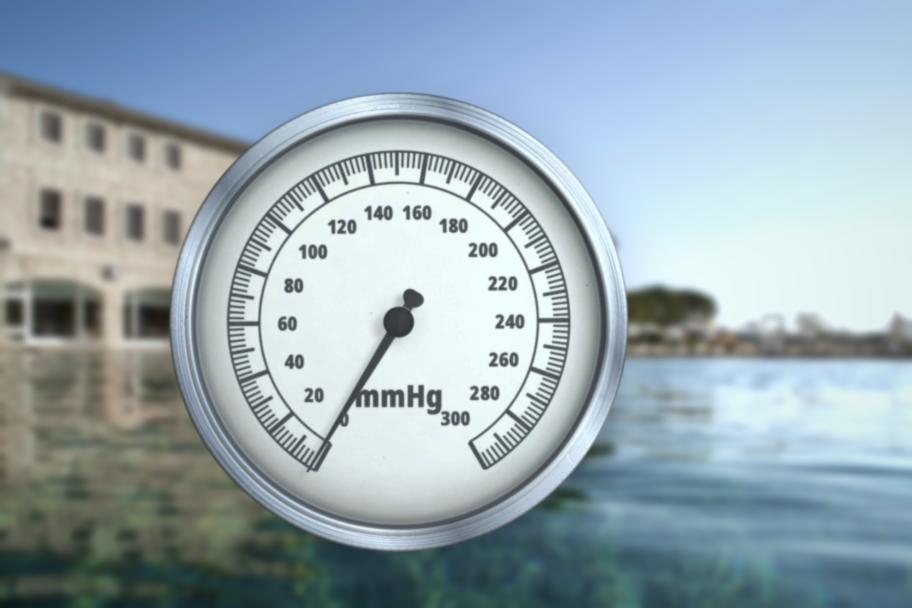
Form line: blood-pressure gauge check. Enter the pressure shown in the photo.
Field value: 2 mmHg
